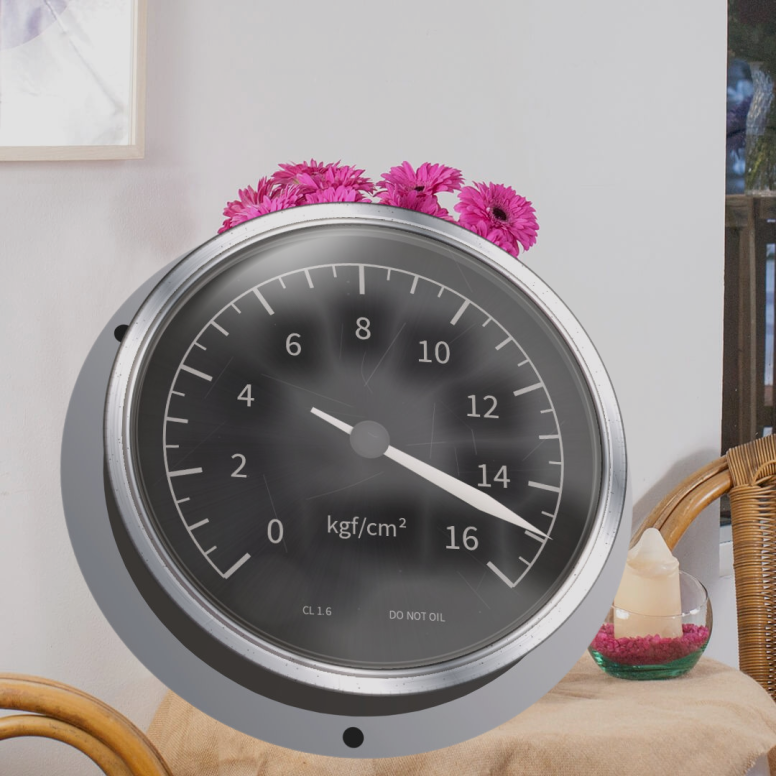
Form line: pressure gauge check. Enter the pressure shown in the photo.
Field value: 15 kg/cm²
